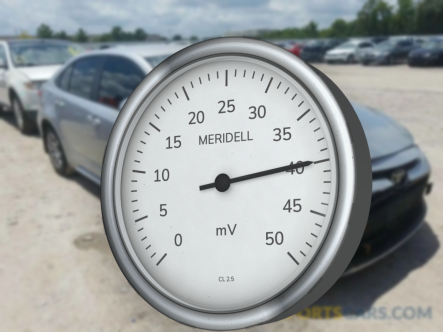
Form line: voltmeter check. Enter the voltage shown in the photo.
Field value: 40 mV
